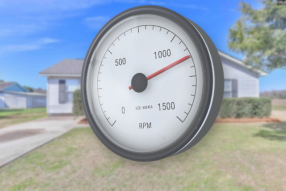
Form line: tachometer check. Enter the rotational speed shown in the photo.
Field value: 1150 rpm
